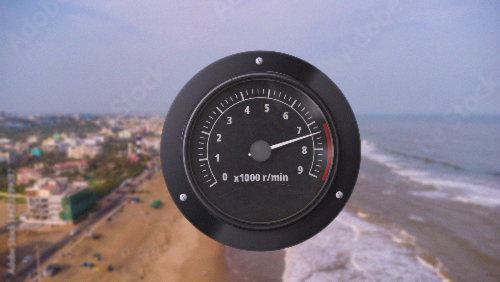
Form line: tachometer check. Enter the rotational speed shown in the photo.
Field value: 7400 rpm
